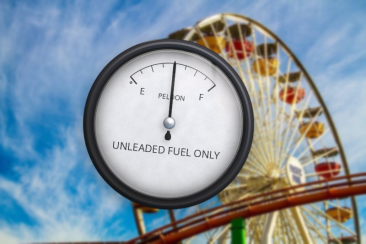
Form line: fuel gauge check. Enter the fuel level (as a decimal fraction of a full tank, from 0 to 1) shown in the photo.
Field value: 0.5
